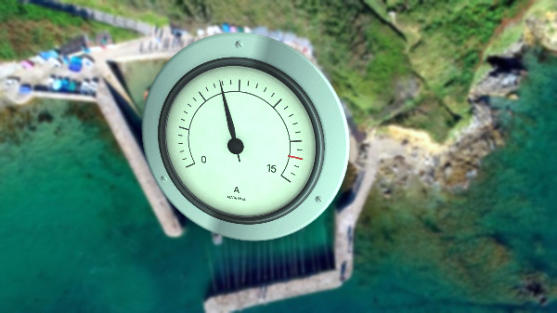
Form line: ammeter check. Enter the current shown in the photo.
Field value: 6.5 A
